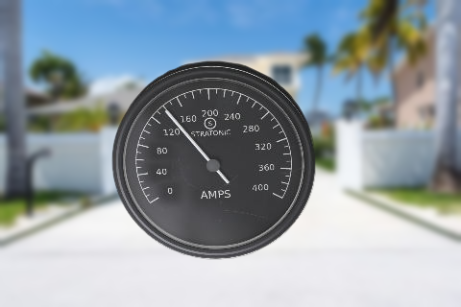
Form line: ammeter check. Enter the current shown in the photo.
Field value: 140 A
